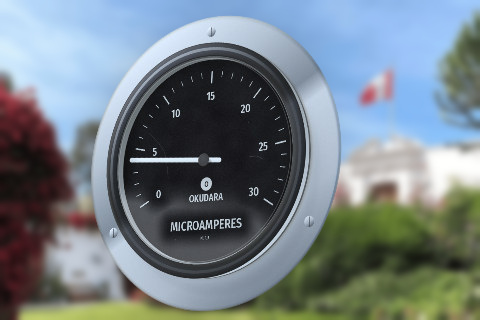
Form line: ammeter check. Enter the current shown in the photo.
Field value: 4 µA
